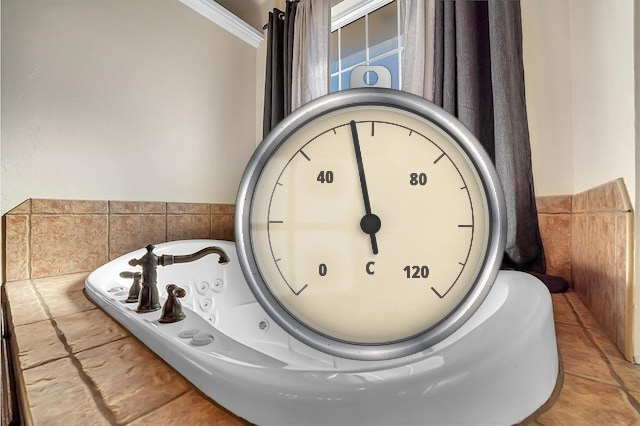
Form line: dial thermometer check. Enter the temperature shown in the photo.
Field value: 55 °C
